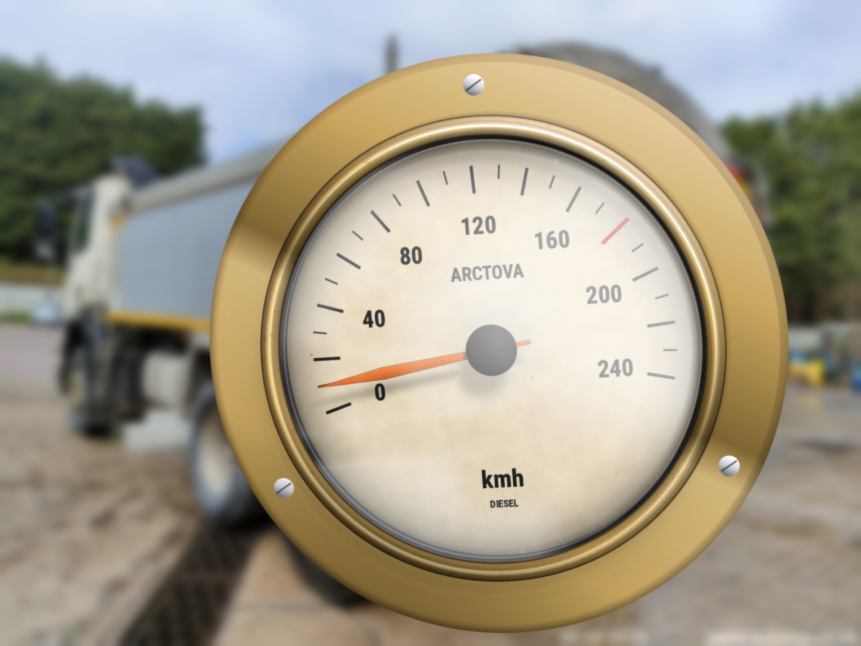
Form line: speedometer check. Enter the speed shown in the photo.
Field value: 10 km/h
